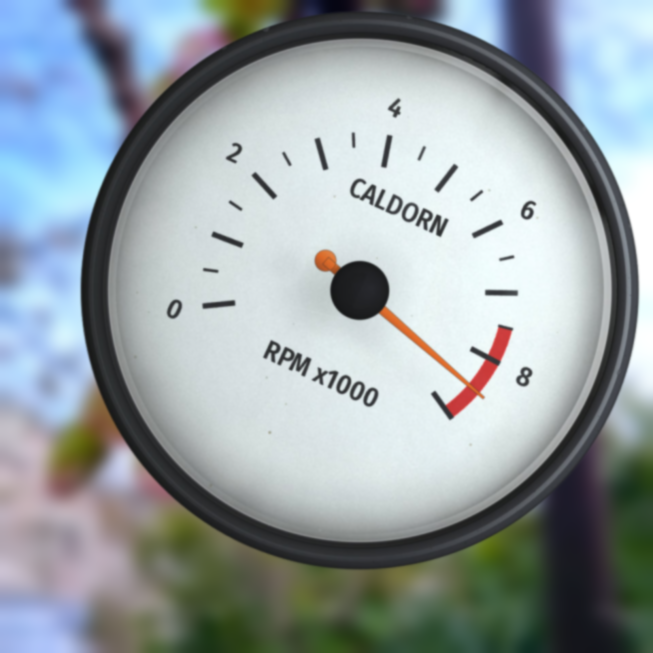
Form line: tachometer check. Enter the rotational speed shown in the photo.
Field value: 8500 rpm
